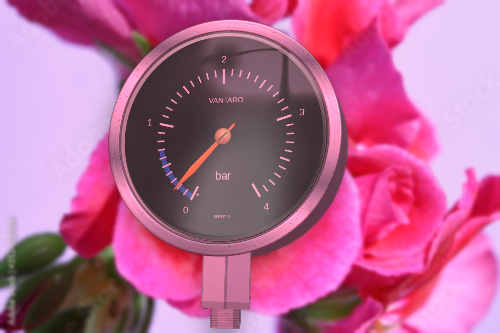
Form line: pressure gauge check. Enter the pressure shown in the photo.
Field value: 0.2 bar
